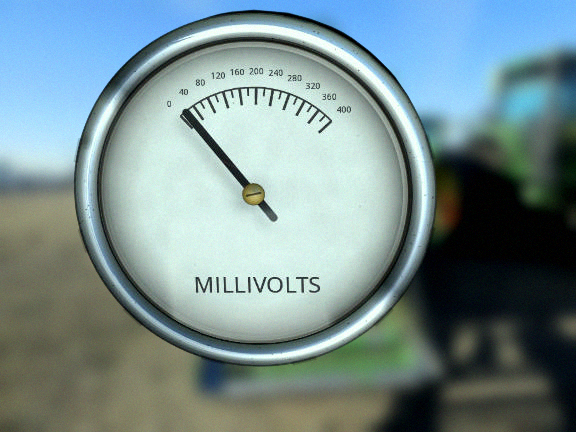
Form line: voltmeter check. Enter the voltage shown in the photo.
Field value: 20 mV
